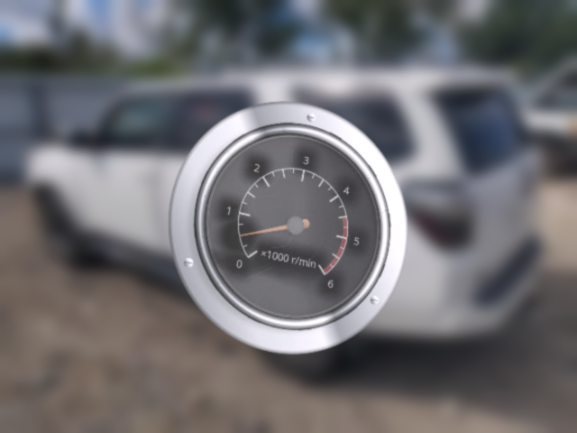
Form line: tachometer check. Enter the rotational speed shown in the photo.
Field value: 500 rpm
